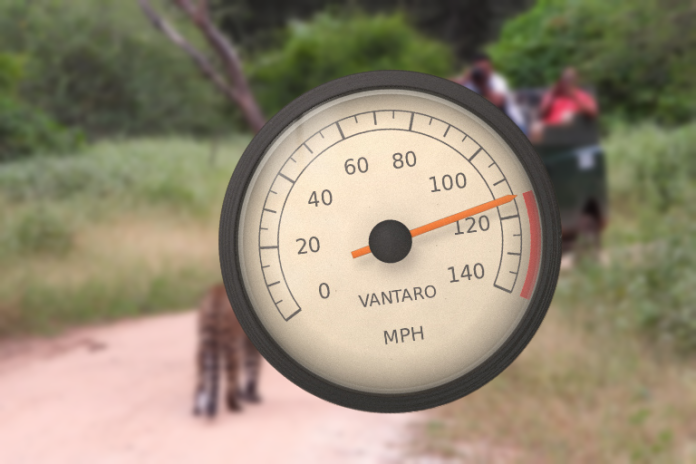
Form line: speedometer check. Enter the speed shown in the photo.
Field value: 115 mph
